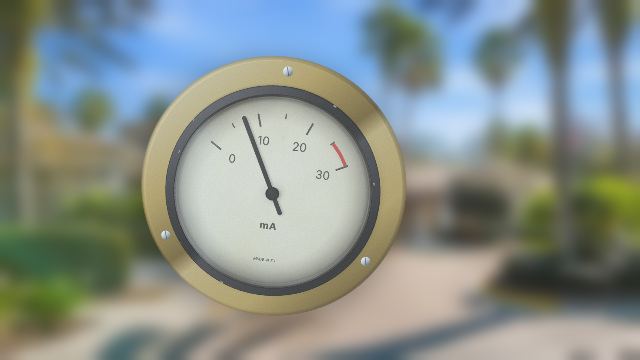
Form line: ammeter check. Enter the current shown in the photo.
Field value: 7.5 mA
